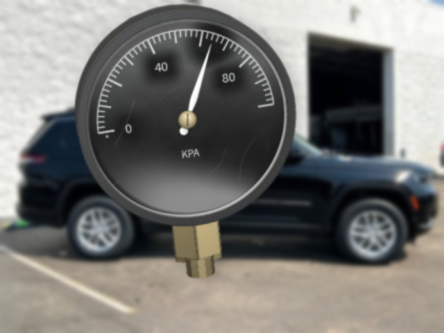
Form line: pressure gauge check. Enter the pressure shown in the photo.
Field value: 64 kPa
